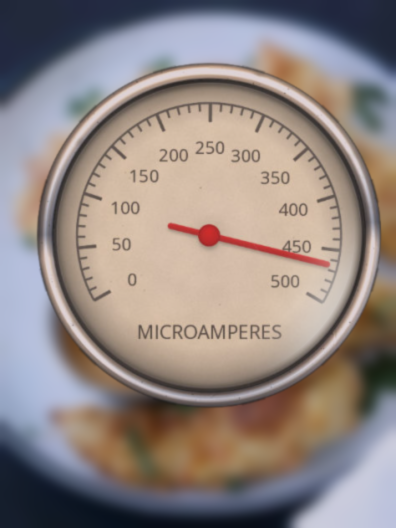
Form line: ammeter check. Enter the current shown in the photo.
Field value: 465 µA
